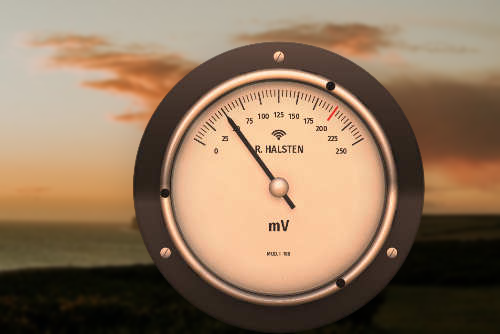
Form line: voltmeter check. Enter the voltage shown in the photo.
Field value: 50 mV
